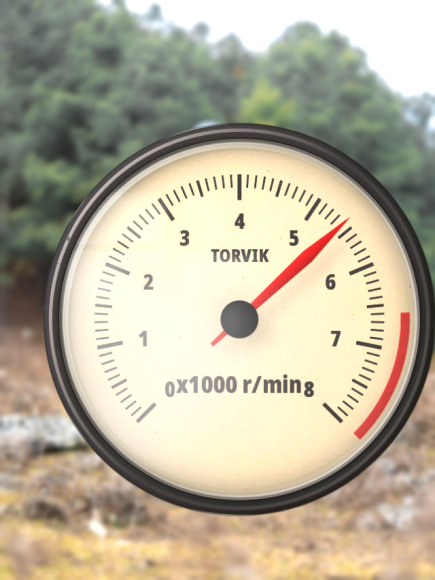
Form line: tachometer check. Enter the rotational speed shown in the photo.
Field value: 5400 rpm
